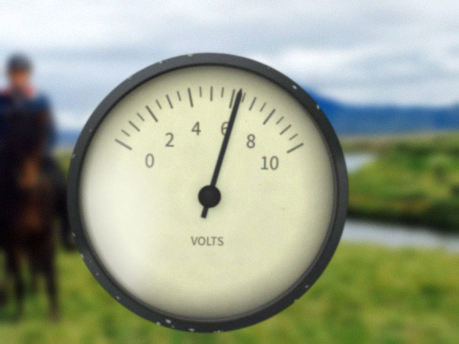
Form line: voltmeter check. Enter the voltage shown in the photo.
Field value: 6.25 V
